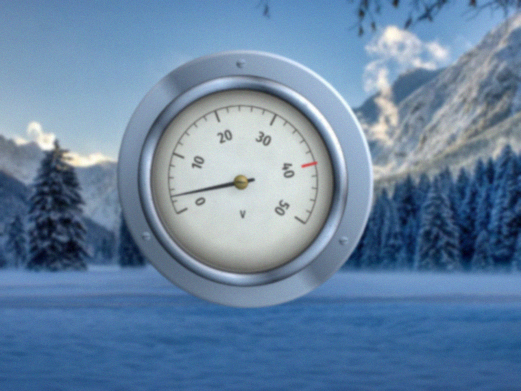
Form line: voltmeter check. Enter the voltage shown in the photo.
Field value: 3 V
